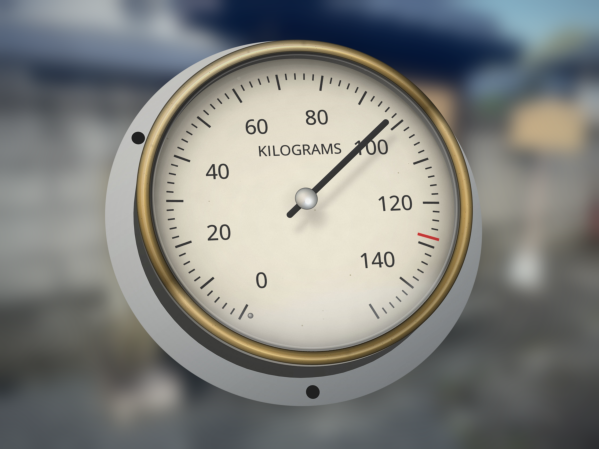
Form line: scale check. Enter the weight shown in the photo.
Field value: 98 kg
